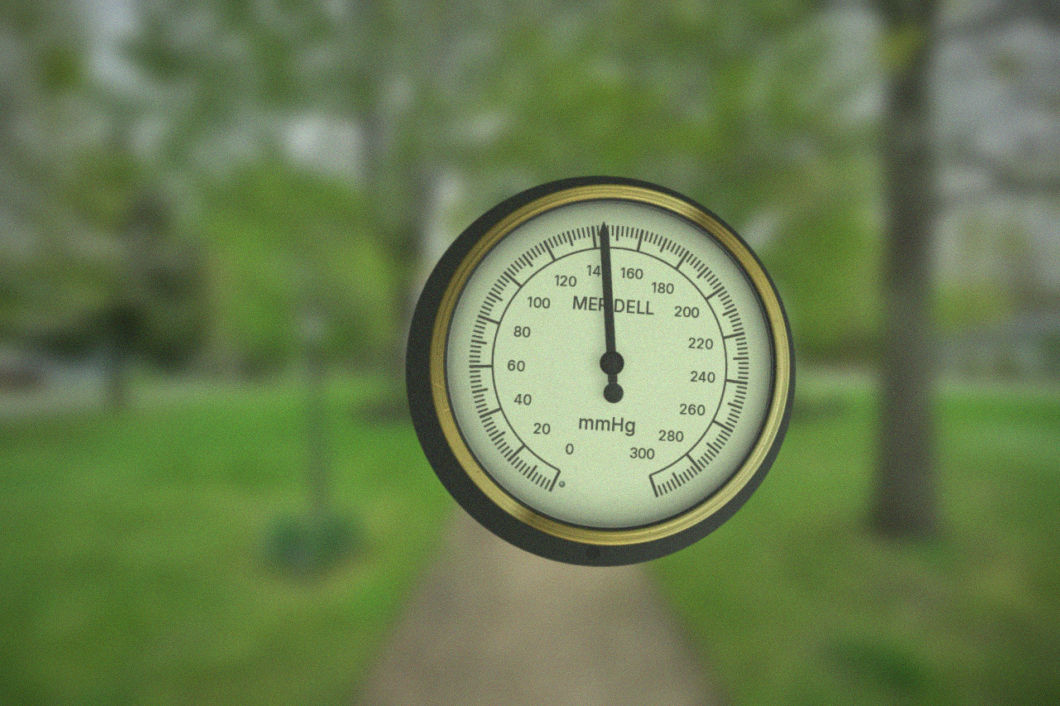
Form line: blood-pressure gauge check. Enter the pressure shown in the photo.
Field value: 144 mmHg
